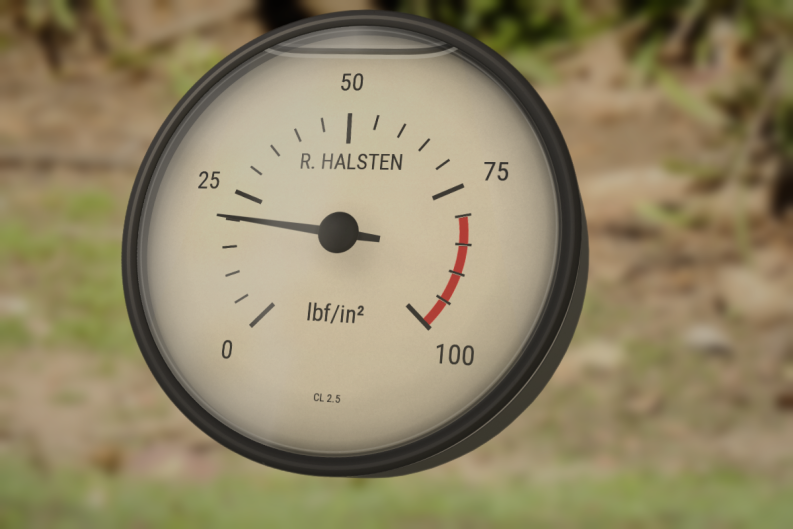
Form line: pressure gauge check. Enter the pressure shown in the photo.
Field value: 20 psi
